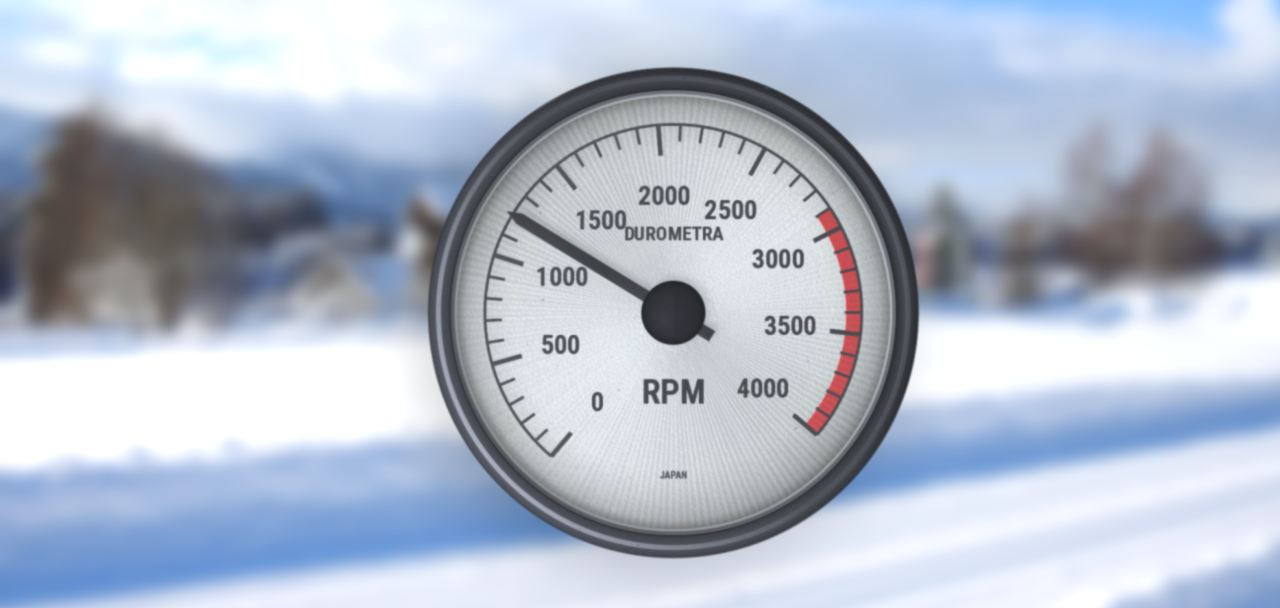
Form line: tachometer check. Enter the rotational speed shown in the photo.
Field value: 1200 rpm
